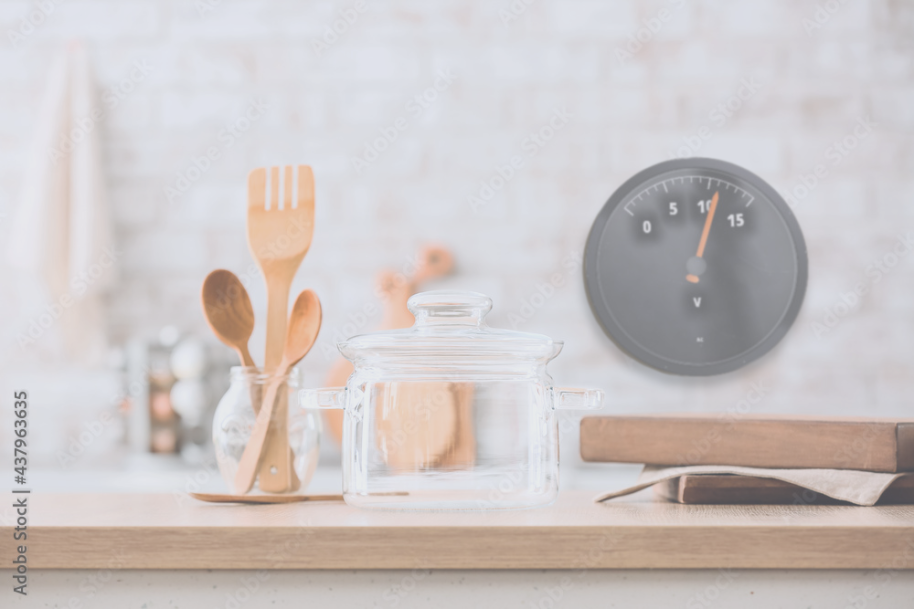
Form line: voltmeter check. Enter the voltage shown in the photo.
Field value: 11 V
